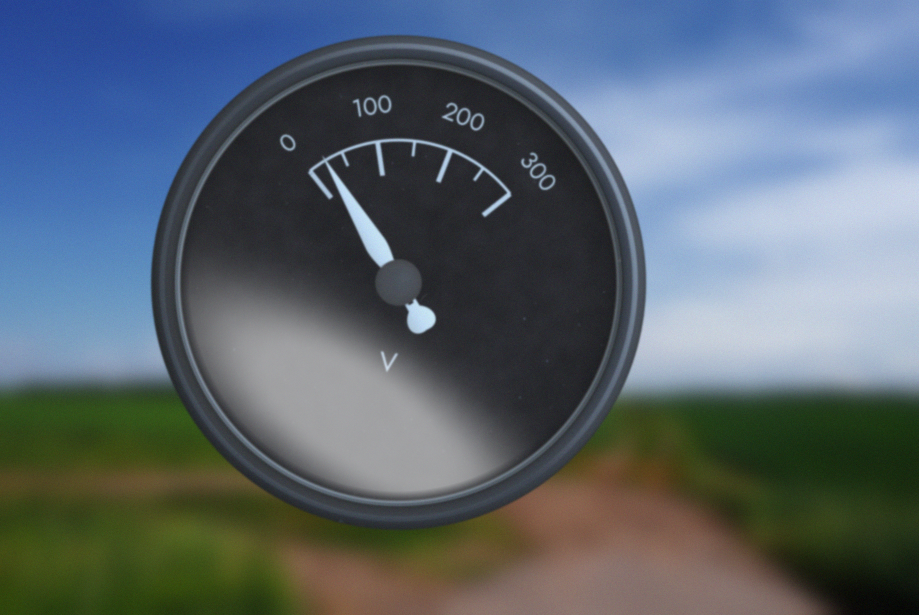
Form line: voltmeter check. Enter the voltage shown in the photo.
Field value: 25 V
